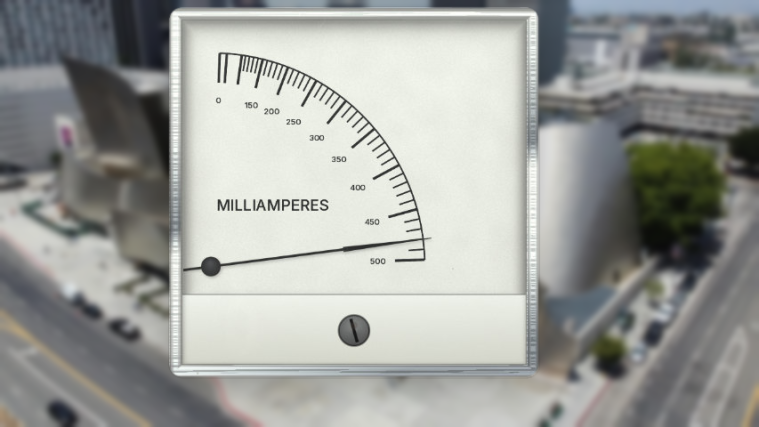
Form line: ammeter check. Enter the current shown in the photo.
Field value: 480 mA
